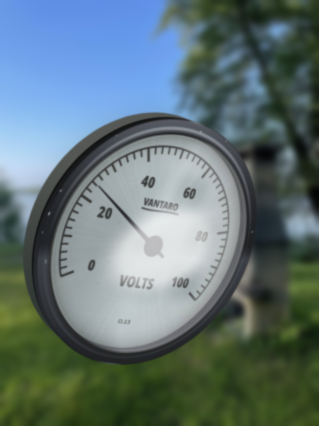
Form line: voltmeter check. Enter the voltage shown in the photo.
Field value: 24 V
